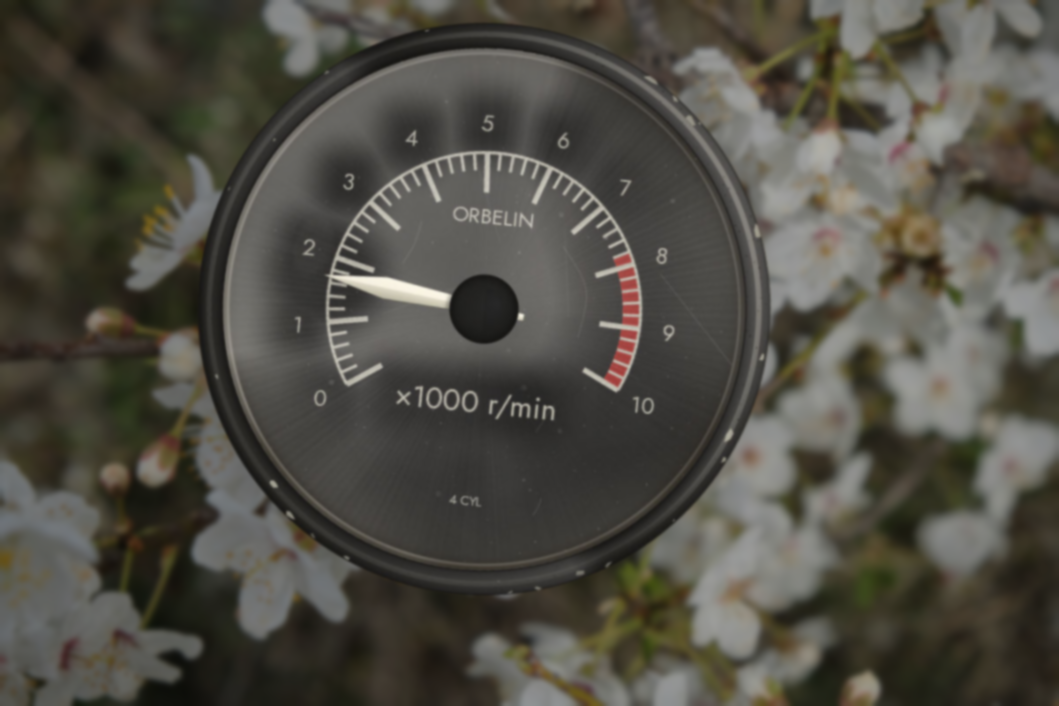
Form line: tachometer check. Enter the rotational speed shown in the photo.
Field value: 1700 rpm
